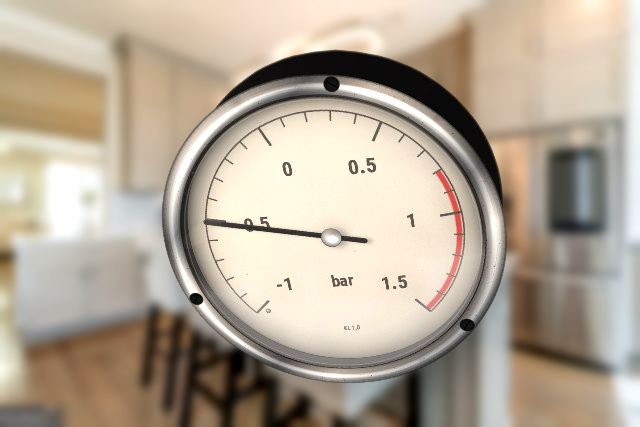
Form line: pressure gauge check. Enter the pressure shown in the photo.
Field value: -0.5 bar
